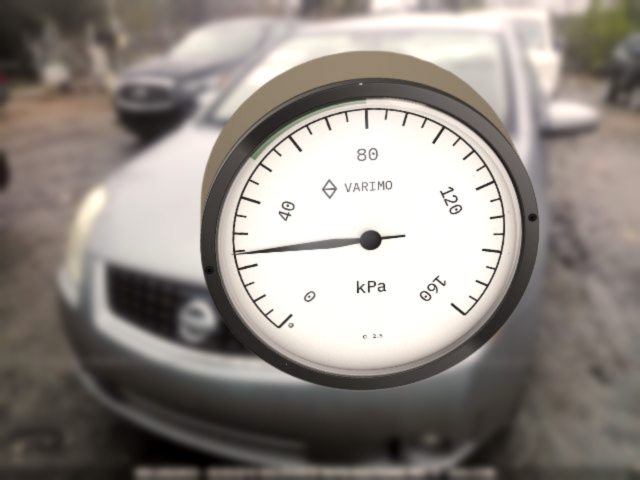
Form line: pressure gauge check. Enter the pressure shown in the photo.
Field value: 25 kPa
